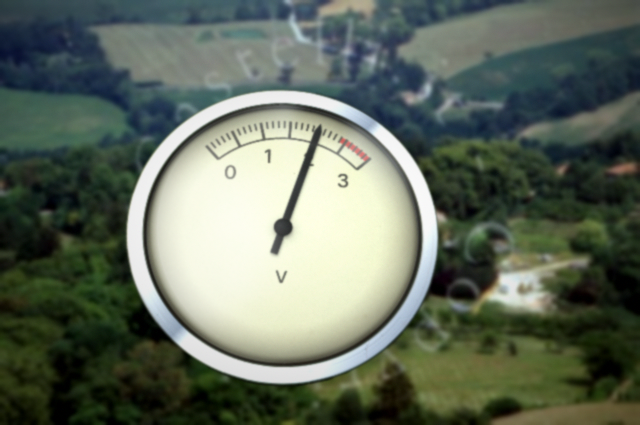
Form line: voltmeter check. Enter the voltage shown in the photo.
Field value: 2 V
